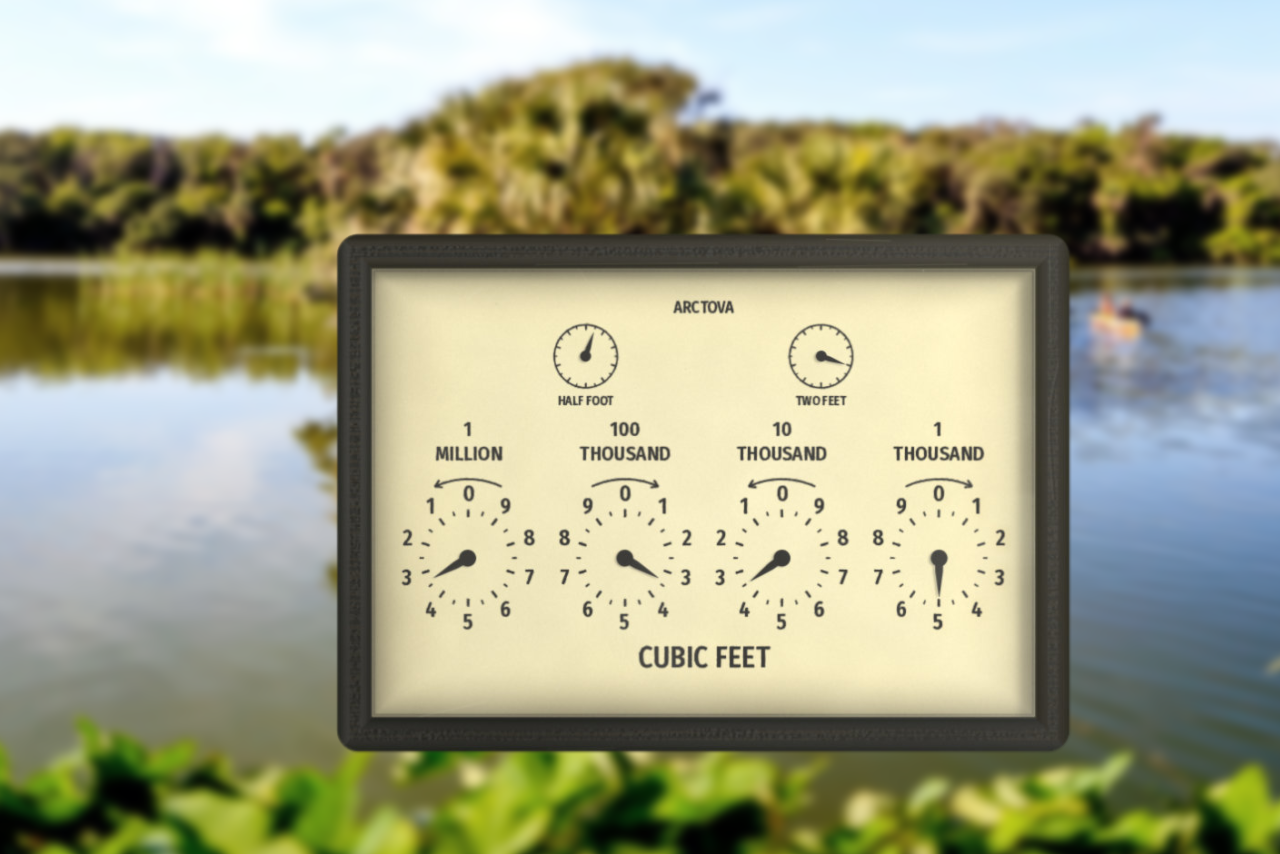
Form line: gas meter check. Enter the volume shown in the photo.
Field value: 333500 ft³
